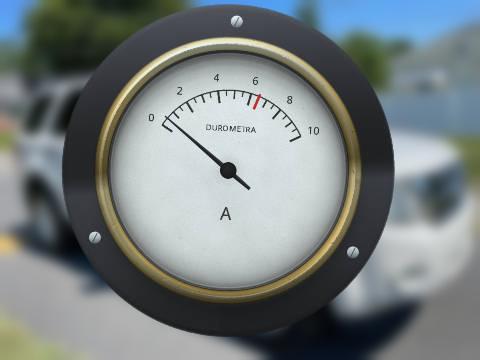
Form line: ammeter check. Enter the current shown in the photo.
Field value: 0.5 A
